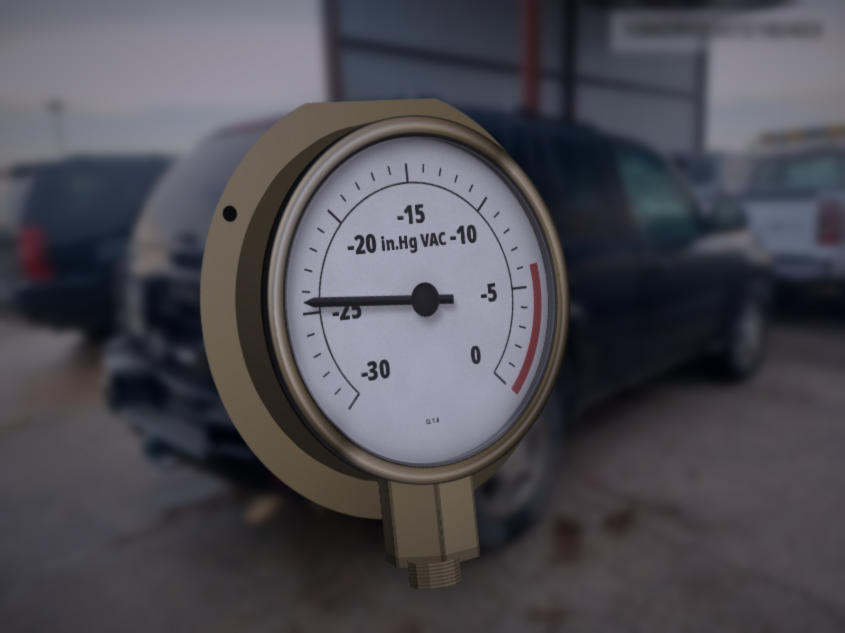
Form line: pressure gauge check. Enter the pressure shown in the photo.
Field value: -24.5 inHg
